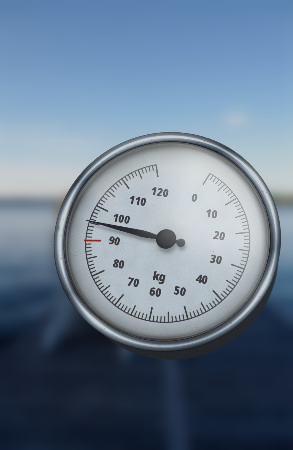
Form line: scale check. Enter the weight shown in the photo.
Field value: 95 kg
